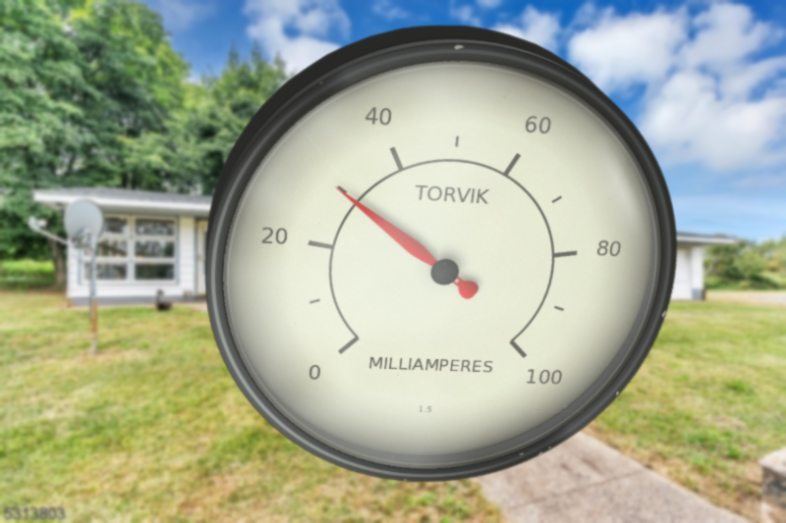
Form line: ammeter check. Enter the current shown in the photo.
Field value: 30 mA
